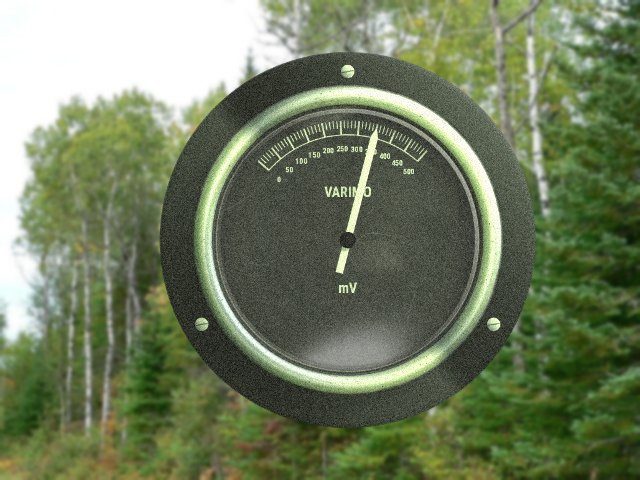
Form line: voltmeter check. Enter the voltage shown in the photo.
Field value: 350 mV
